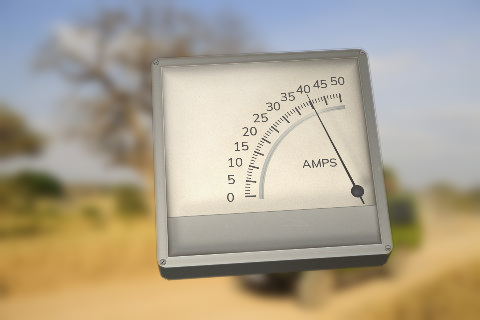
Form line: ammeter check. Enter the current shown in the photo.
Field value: 40 A
